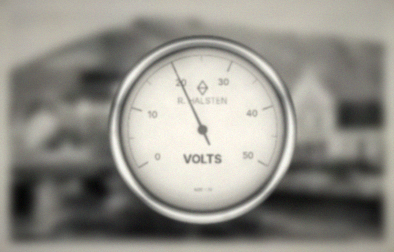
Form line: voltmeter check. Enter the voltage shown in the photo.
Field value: 20 V
